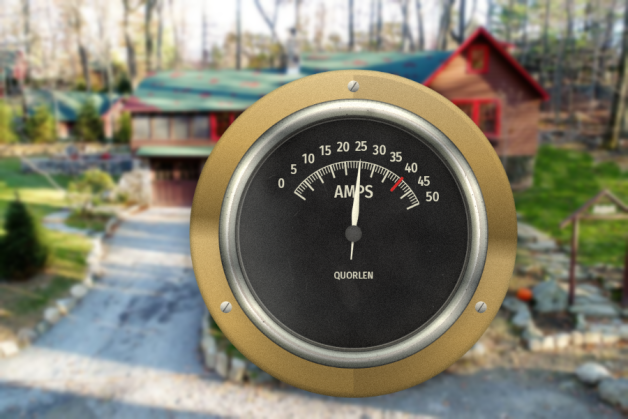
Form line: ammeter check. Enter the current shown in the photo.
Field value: 25 A
